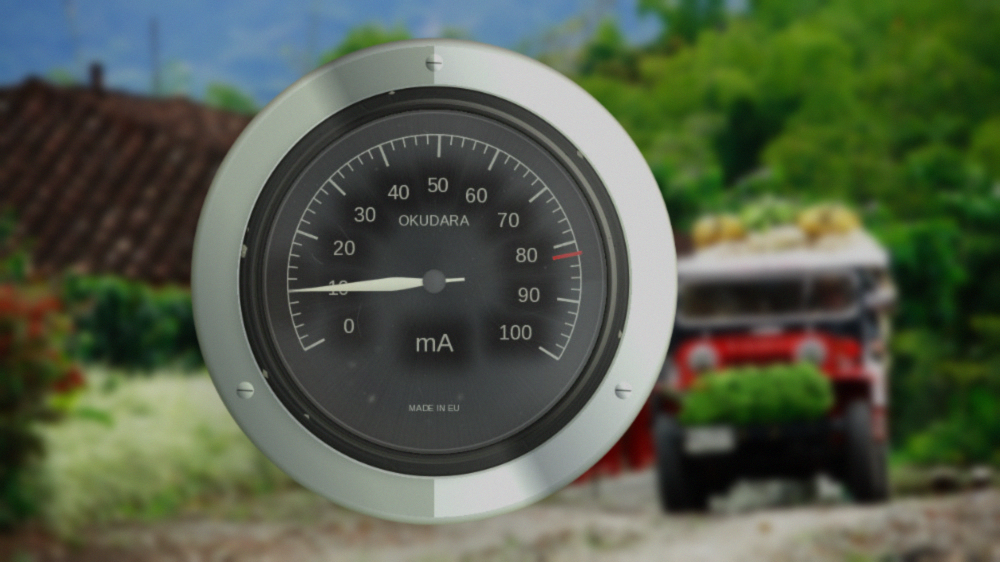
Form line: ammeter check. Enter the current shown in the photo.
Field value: 10 mA
